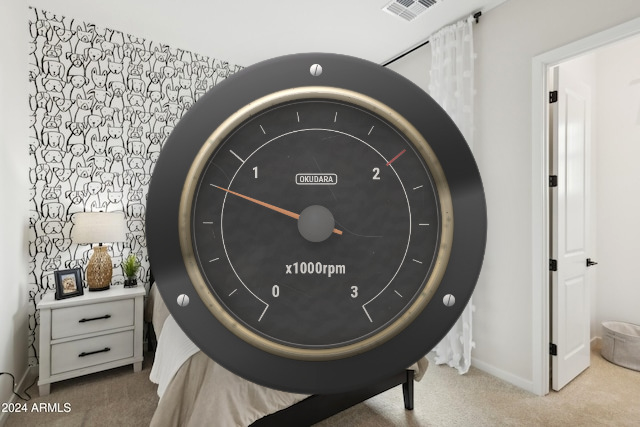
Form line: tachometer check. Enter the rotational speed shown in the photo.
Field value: 800 rpm
